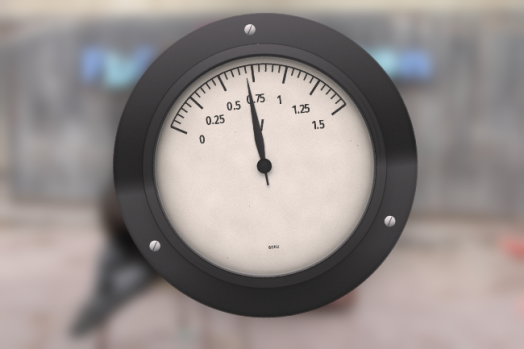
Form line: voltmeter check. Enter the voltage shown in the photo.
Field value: 0.7 V
